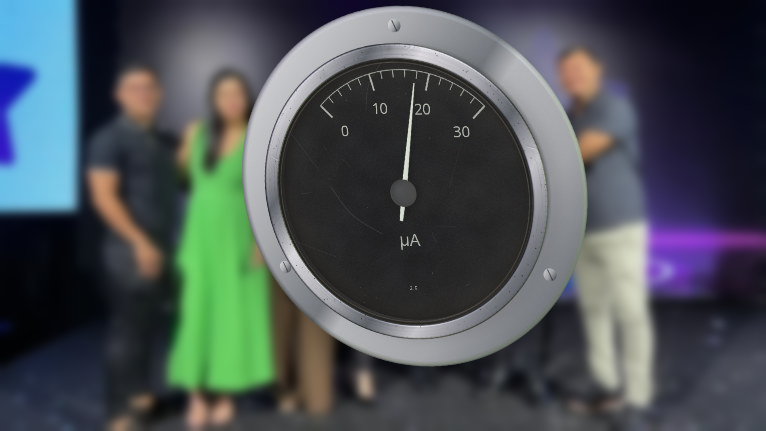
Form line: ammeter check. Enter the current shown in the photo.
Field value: 18 µA
